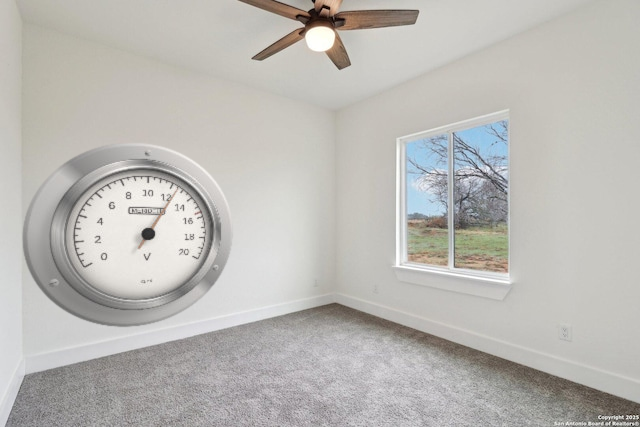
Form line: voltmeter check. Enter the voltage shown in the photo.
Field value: 12.5 V
